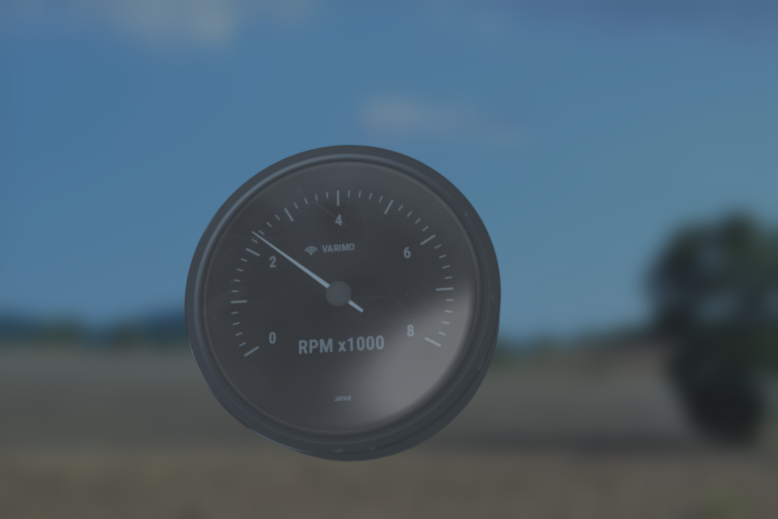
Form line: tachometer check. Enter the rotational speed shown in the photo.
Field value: 2300 rpm
